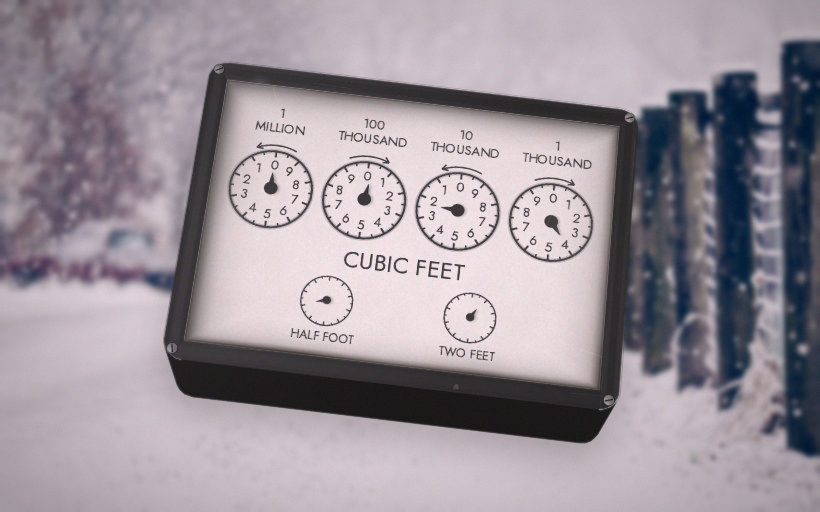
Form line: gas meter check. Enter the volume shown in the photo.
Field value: 2400 ft³
